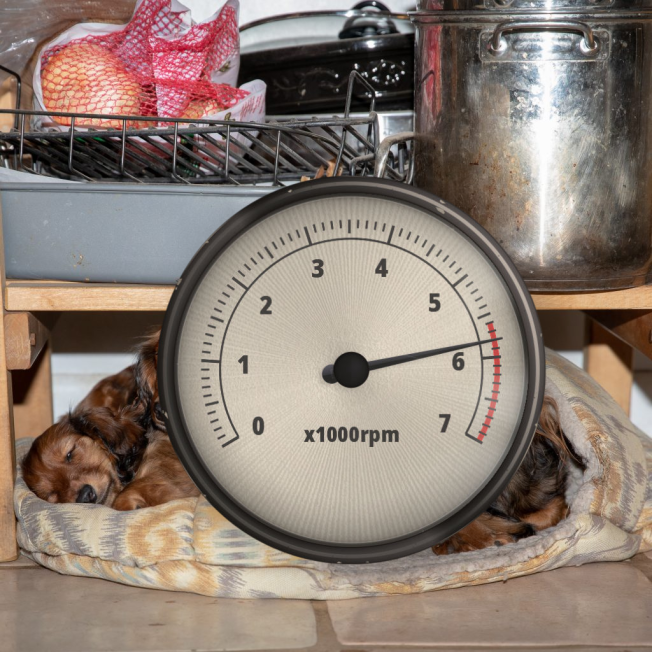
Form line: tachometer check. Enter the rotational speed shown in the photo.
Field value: 5800 rpm
